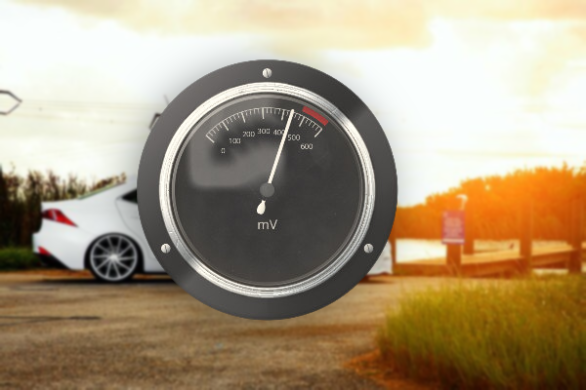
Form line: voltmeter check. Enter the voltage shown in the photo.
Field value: 440 mV
